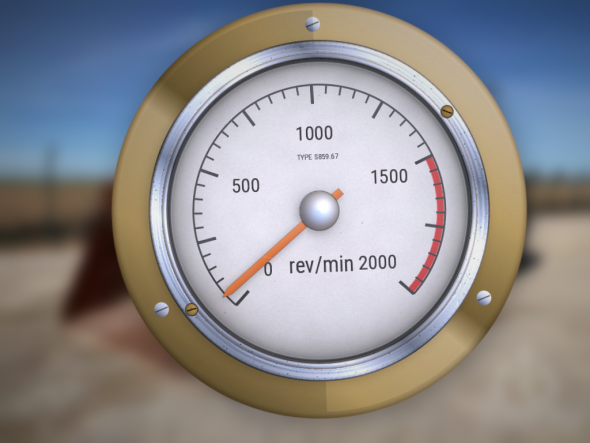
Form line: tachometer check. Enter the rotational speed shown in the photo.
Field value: 50 rpm
